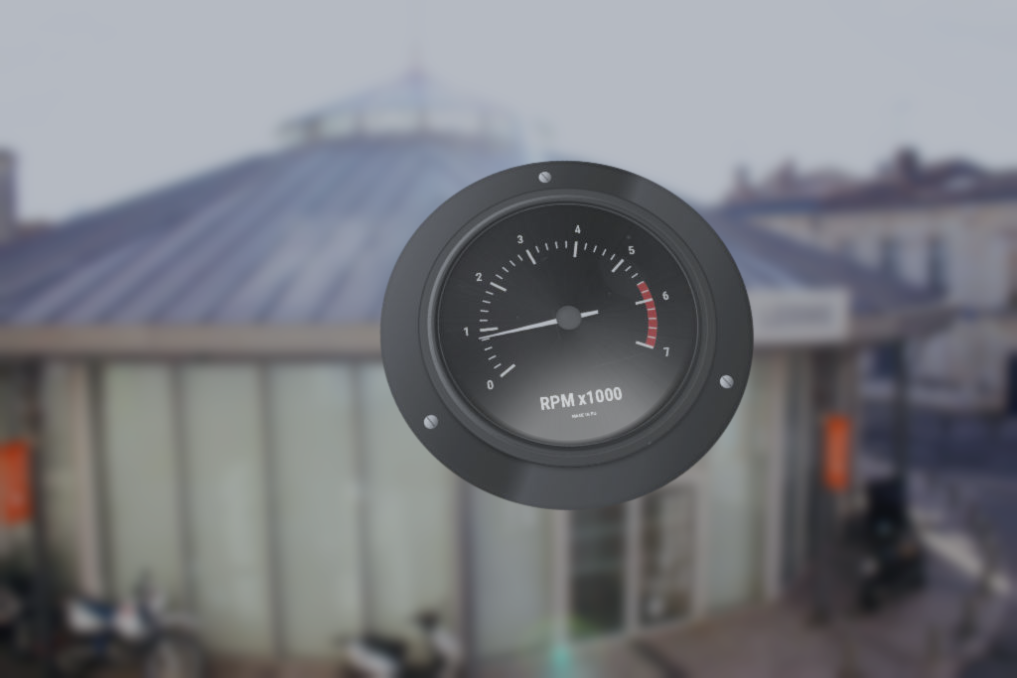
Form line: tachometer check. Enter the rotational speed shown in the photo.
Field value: 800 rpm
